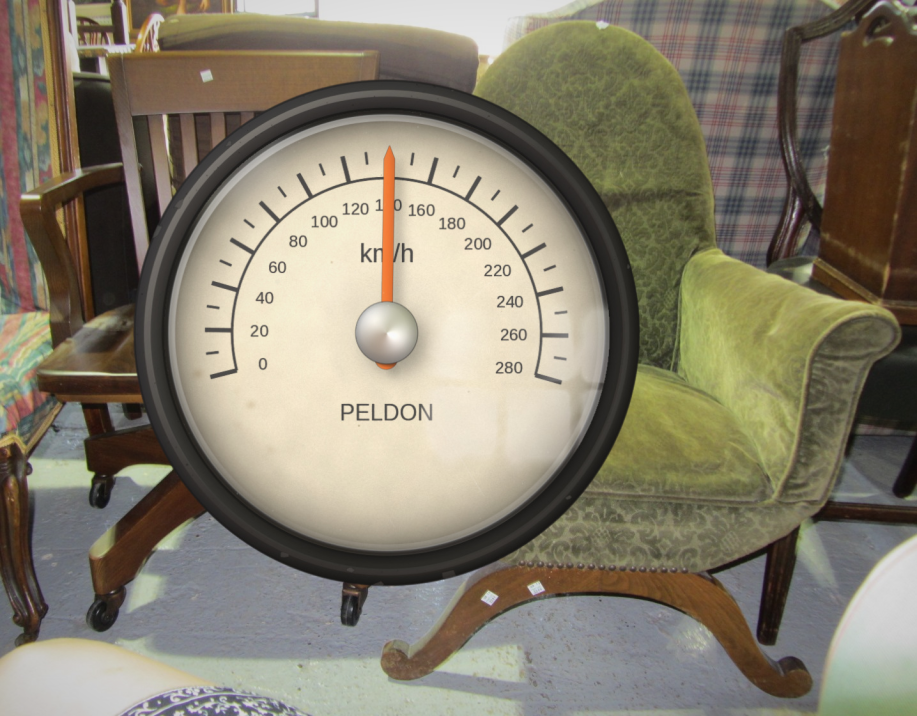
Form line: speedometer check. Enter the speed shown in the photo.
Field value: 140 km/h
